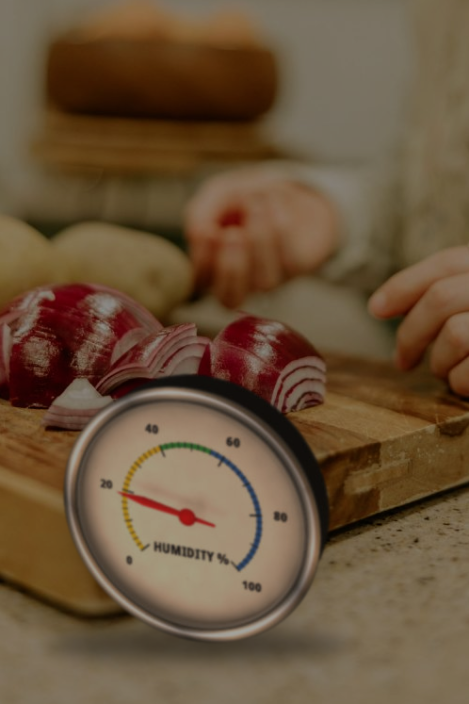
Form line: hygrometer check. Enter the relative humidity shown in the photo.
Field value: 20 %
